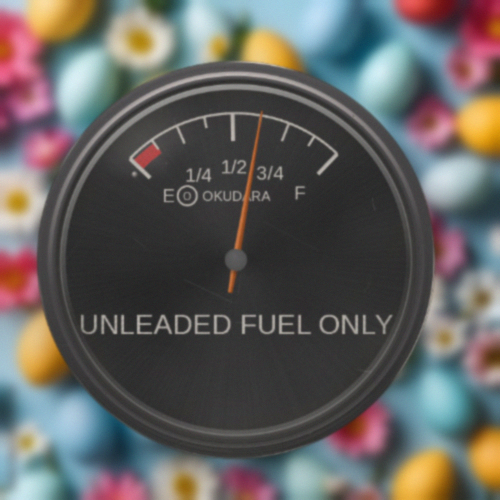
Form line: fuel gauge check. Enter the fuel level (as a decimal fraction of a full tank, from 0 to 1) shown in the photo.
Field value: 0.625
